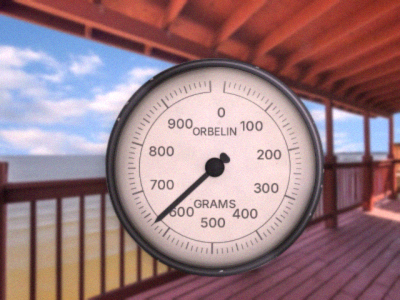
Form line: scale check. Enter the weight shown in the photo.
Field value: 630 g
